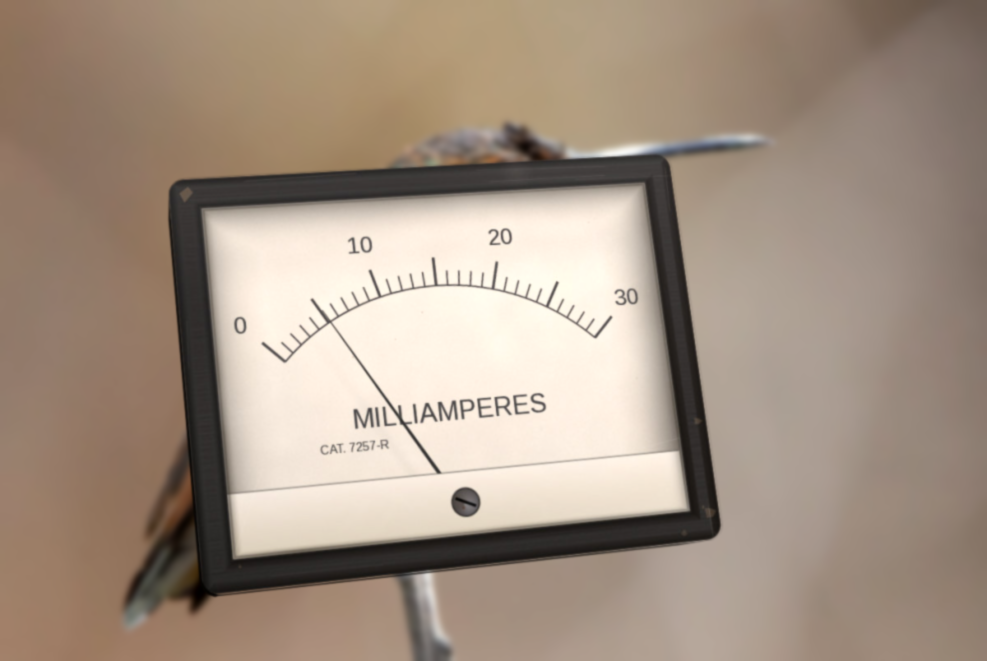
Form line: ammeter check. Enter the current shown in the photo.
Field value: 5 mA
